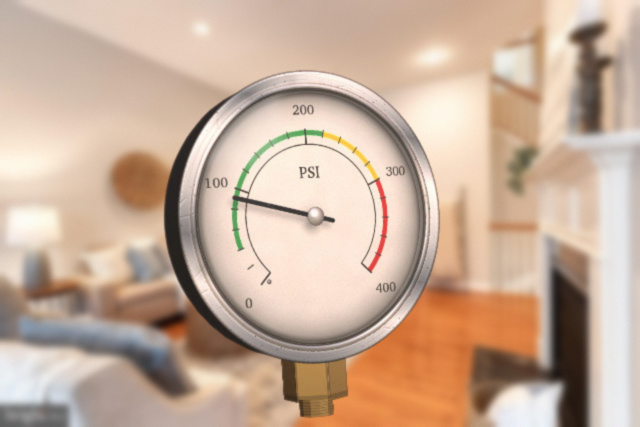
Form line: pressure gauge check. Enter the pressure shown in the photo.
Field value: 90 psi
